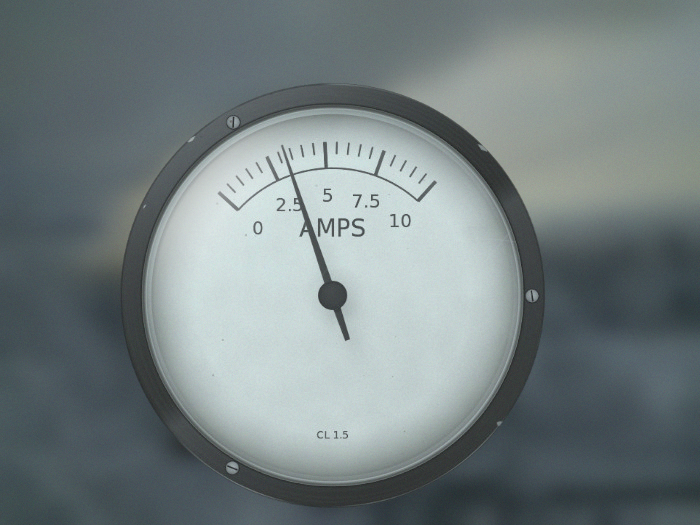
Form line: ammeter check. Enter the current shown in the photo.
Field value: 3.25 A
